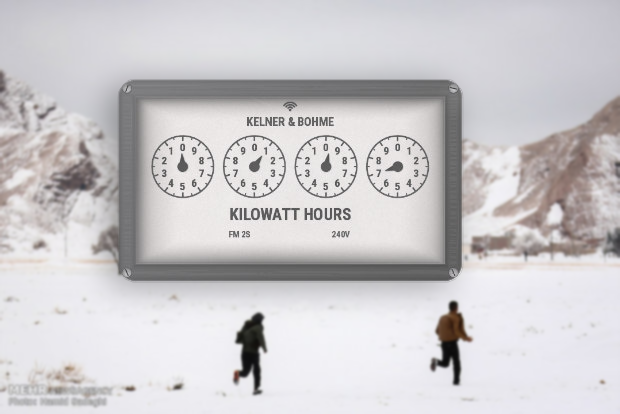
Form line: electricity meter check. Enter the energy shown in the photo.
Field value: 97 kWh
